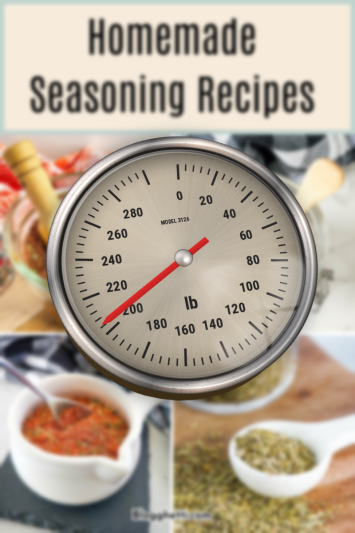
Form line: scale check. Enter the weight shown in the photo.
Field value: 204 lb
